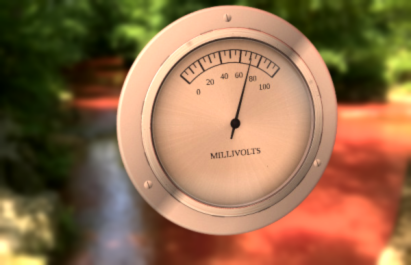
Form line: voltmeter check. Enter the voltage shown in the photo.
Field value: 70 mV
